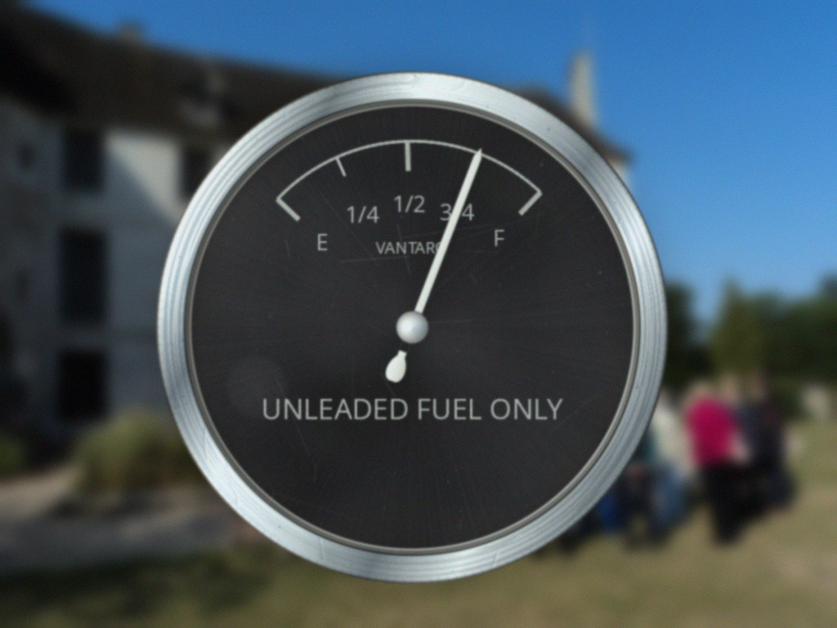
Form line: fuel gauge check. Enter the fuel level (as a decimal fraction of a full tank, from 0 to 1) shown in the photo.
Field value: 0.75
